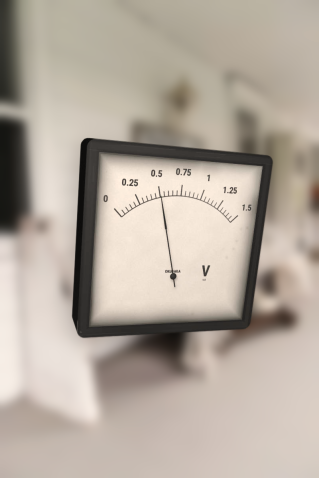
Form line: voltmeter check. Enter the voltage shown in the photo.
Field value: 0.5 V
